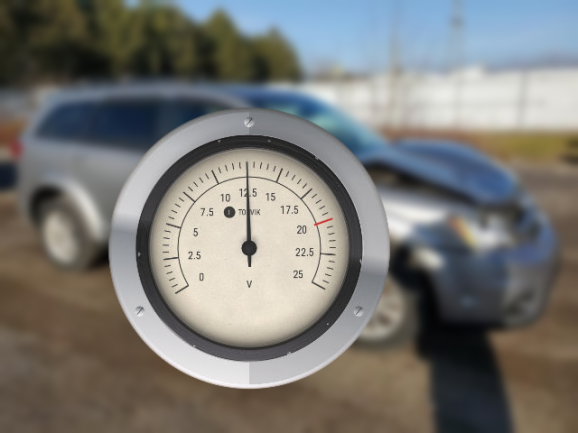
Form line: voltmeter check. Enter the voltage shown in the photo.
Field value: 12.5 V
